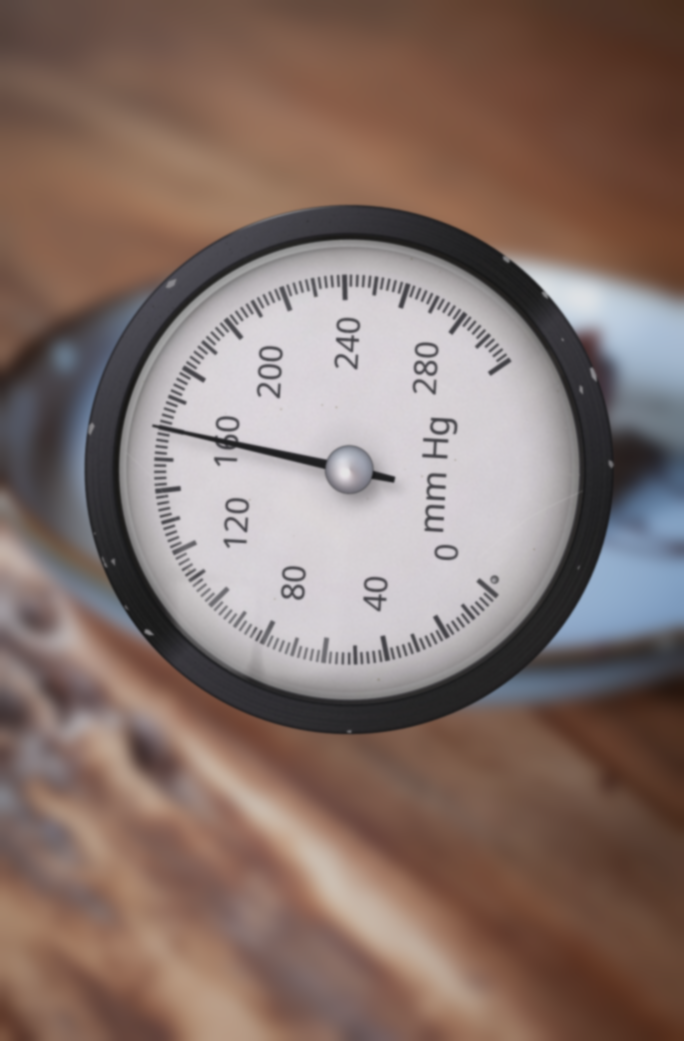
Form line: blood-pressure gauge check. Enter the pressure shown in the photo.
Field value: 160 mmHg
